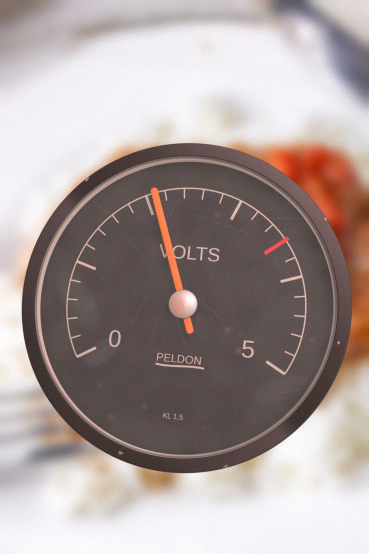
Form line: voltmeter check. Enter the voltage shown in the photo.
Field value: 2.1 V
